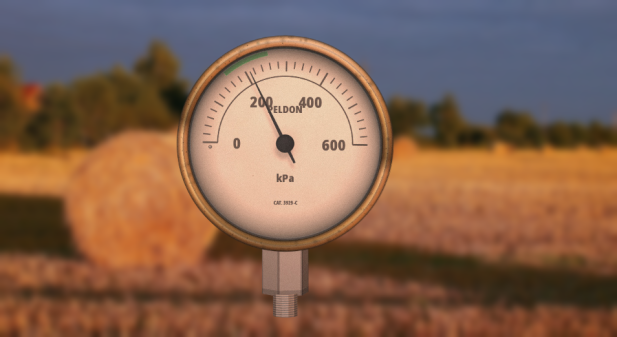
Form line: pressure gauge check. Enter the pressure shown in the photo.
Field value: 210 kPa
